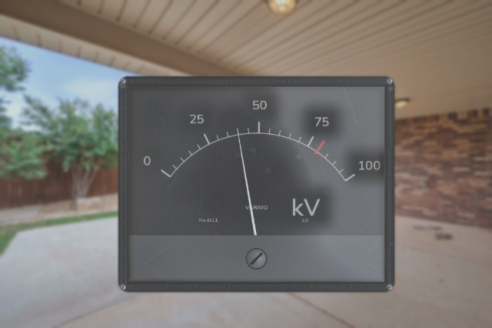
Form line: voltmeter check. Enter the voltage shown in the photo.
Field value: 40 kV
